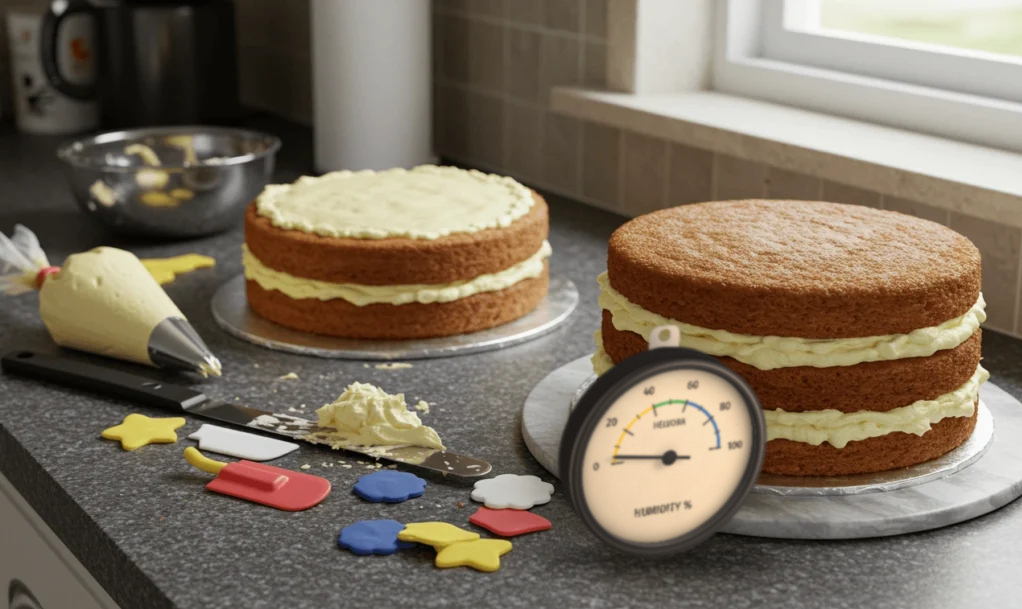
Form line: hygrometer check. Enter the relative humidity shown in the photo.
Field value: 5 %
